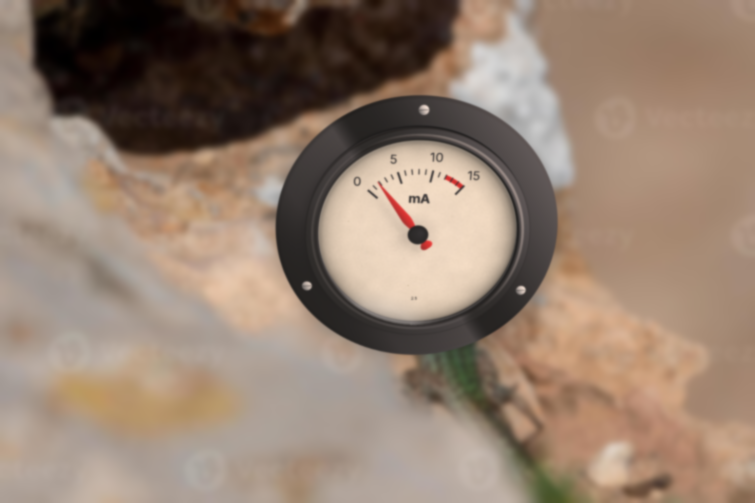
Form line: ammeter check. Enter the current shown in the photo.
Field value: 2 mA
